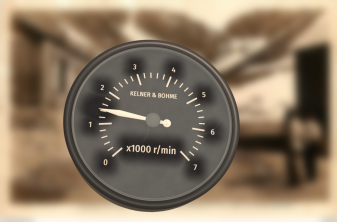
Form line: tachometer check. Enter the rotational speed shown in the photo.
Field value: 1400 rpm
